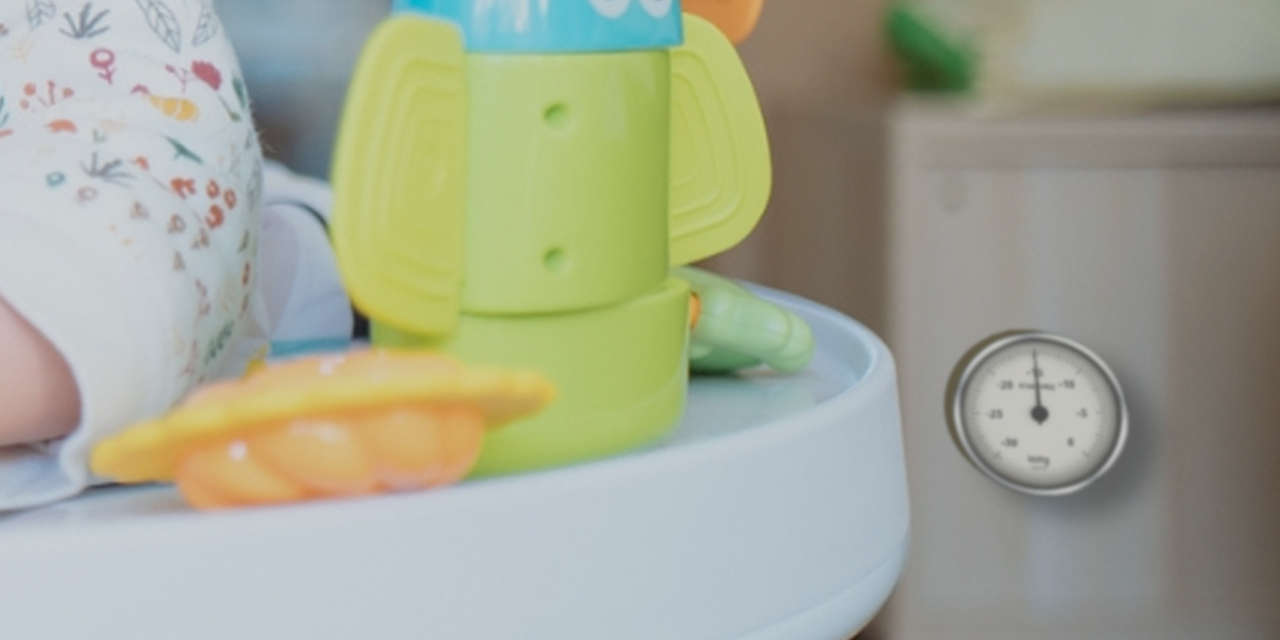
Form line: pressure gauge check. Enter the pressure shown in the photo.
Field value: -15 inHg
